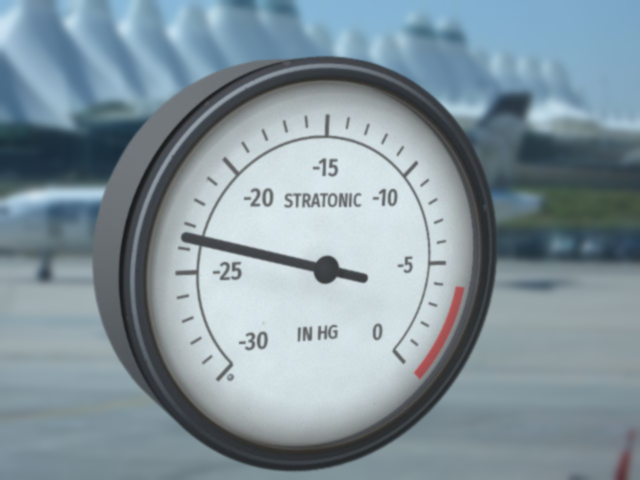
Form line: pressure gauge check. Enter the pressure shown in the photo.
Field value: -23.5 inHg
